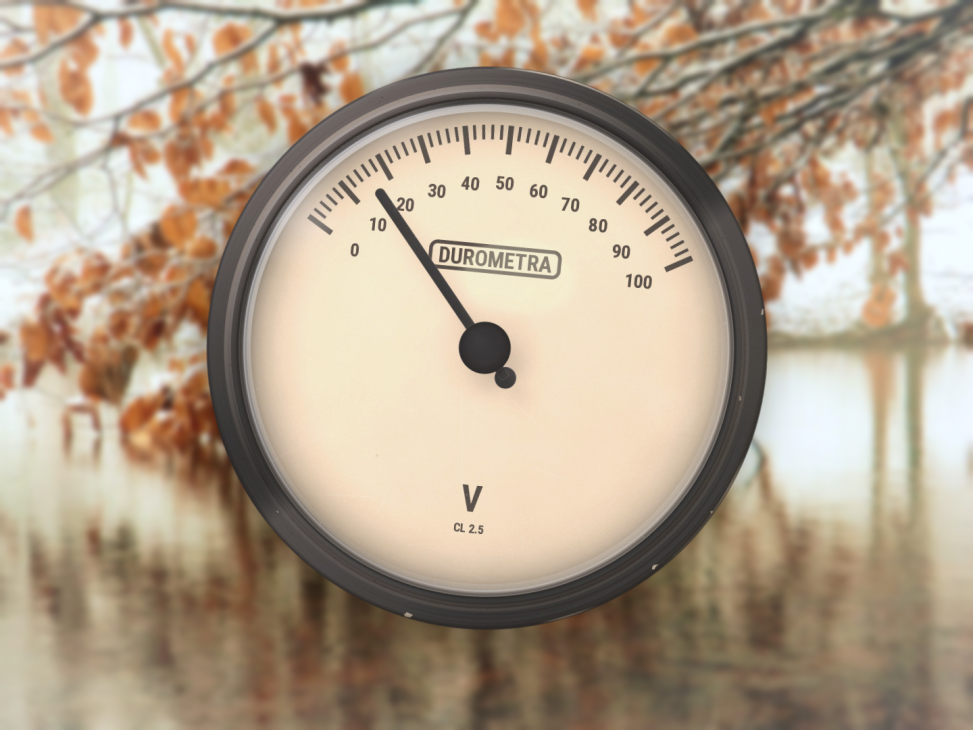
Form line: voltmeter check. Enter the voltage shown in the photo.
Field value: 16 V
